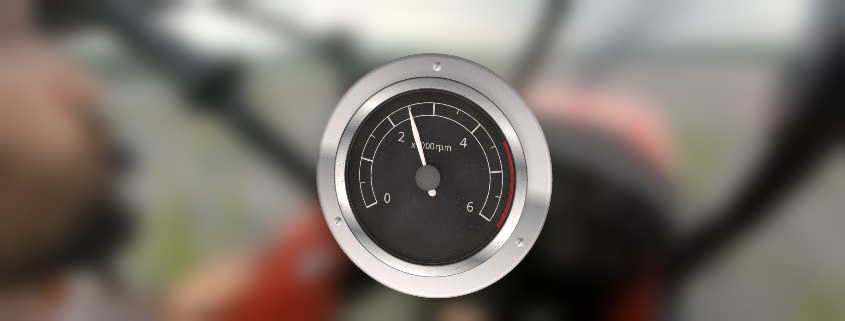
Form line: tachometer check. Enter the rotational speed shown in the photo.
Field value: 2500 rpm
